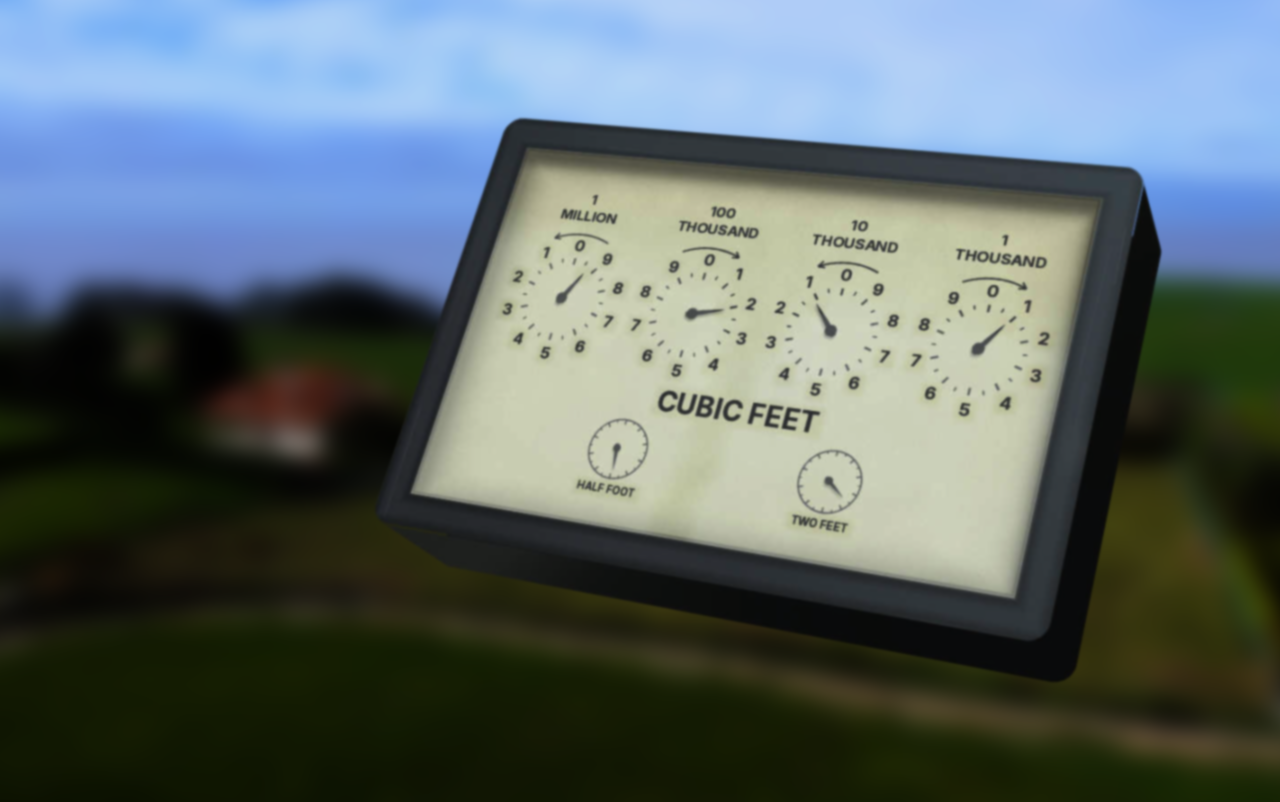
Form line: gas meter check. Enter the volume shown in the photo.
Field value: 921100 ft³
